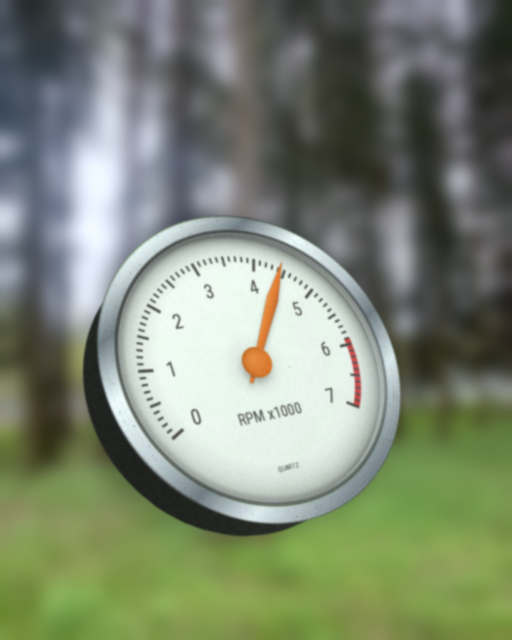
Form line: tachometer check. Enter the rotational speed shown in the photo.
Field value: 4400 rpm
